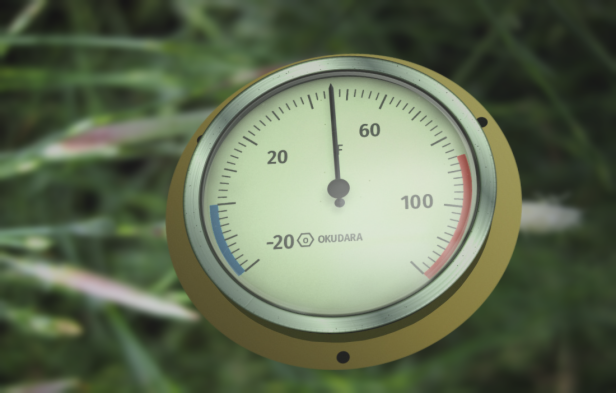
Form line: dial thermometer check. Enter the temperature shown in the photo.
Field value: 46 °F
